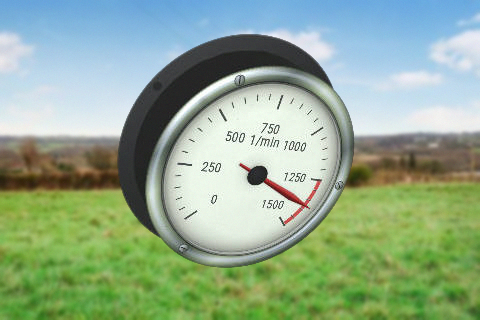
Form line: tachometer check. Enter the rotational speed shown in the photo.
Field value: 1375 rpm
